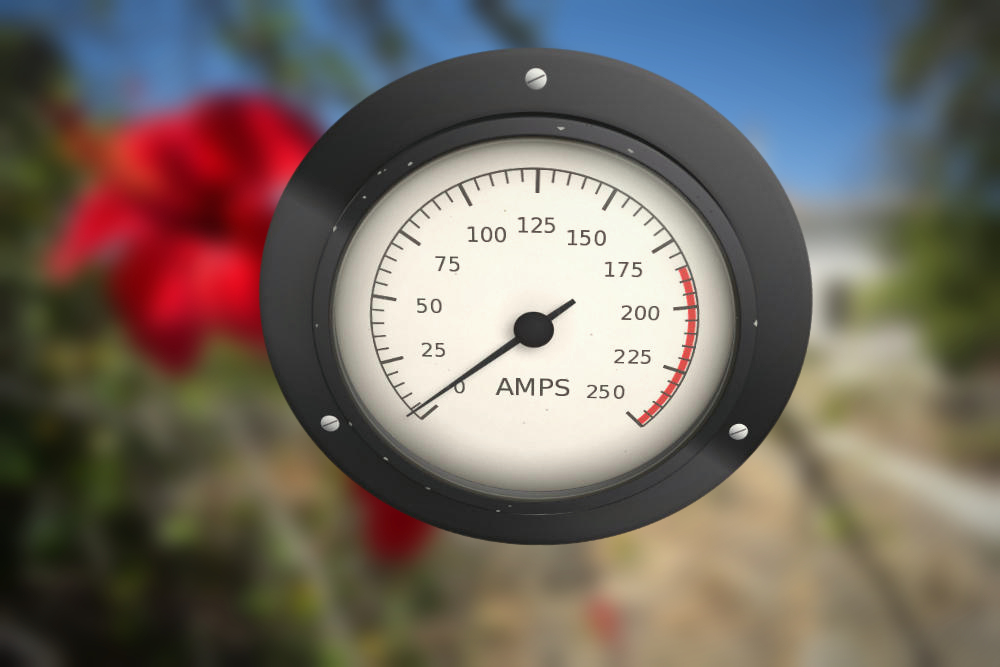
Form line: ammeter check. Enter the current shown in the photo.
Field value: 5 A
